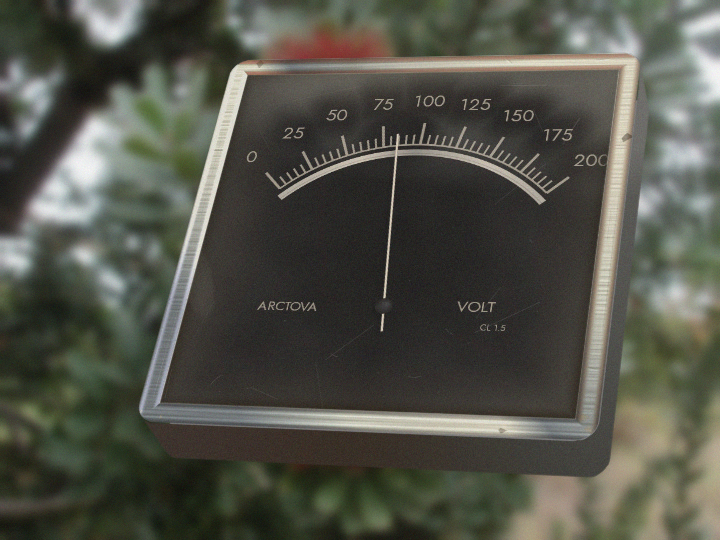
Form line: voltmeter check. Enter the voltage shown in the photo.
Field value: 85 V
